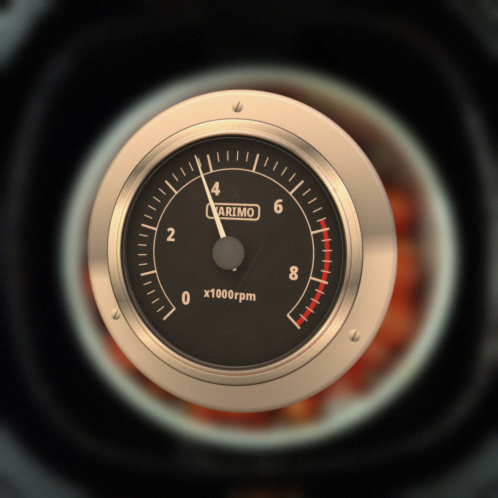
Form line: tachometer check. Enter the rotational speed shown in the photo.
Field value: 3800 rpm
